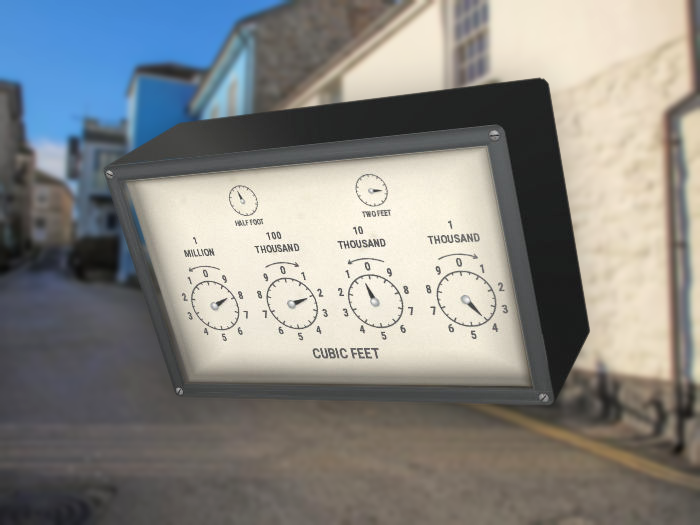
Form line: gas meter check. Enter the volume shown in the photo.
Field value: 820400 ft³
